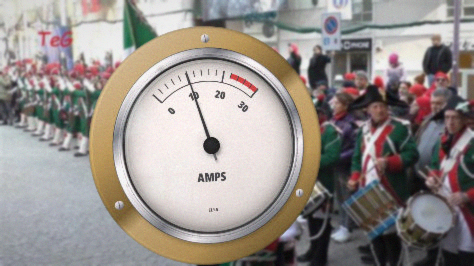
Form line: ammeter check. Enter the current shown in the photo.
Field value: 10 A
